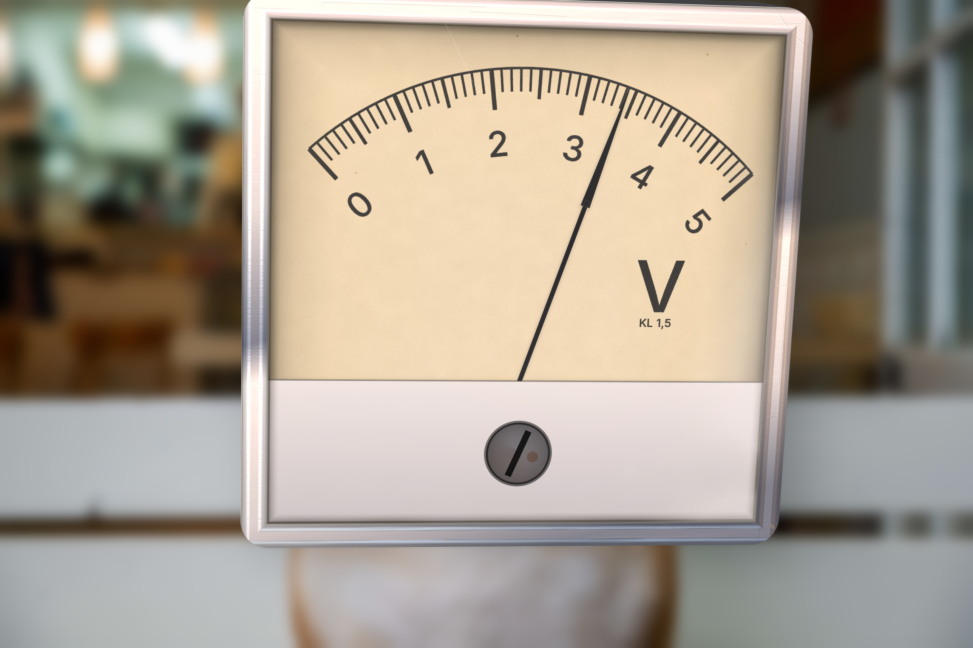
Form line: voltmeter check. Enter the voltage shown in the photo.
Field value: 3.4 V
